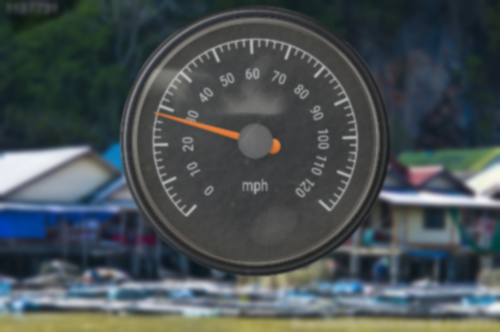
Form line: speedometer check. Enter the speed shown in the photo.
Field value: 28 mph
